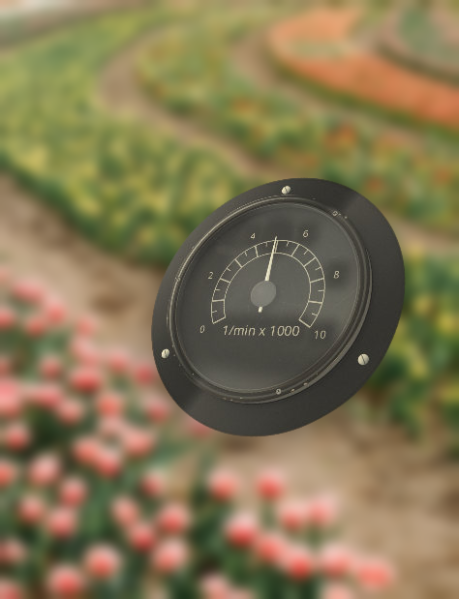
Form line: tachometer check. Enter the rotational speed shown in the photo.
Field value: 5000 rpm
